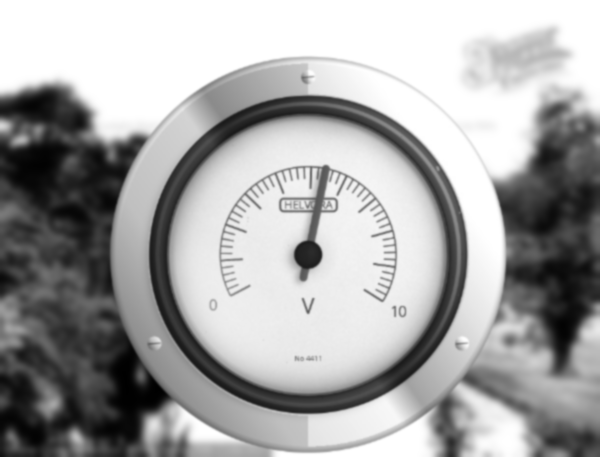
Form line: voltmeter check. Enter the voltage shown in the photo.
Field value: 5.4 V
